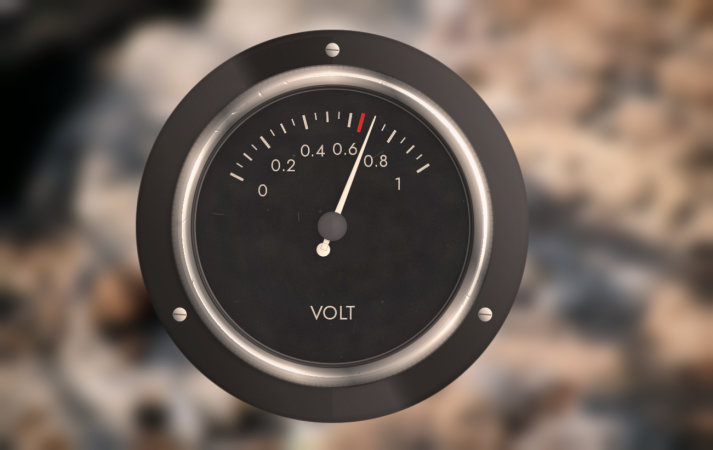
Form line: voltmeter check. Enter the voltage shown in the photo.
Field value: 0.7 V
